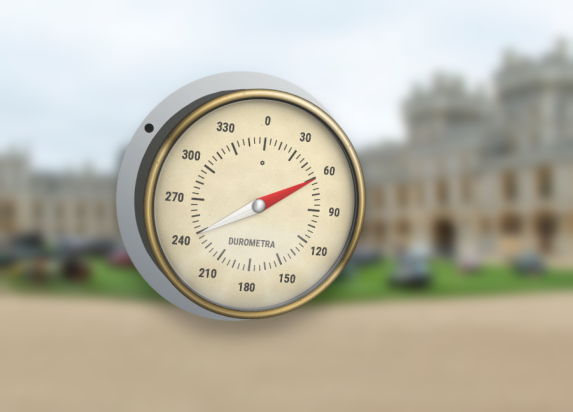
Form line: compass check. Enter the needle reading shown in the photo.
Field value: 60 °
